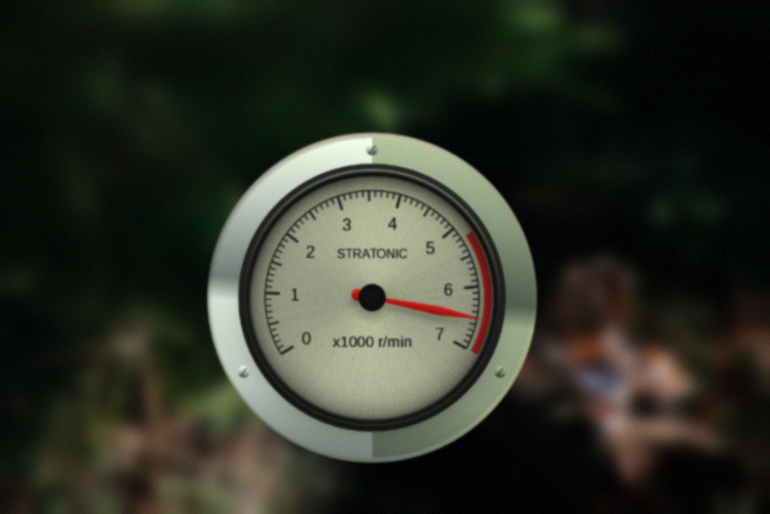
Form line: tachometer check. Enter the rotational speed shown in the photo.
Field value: 6500 rpm
